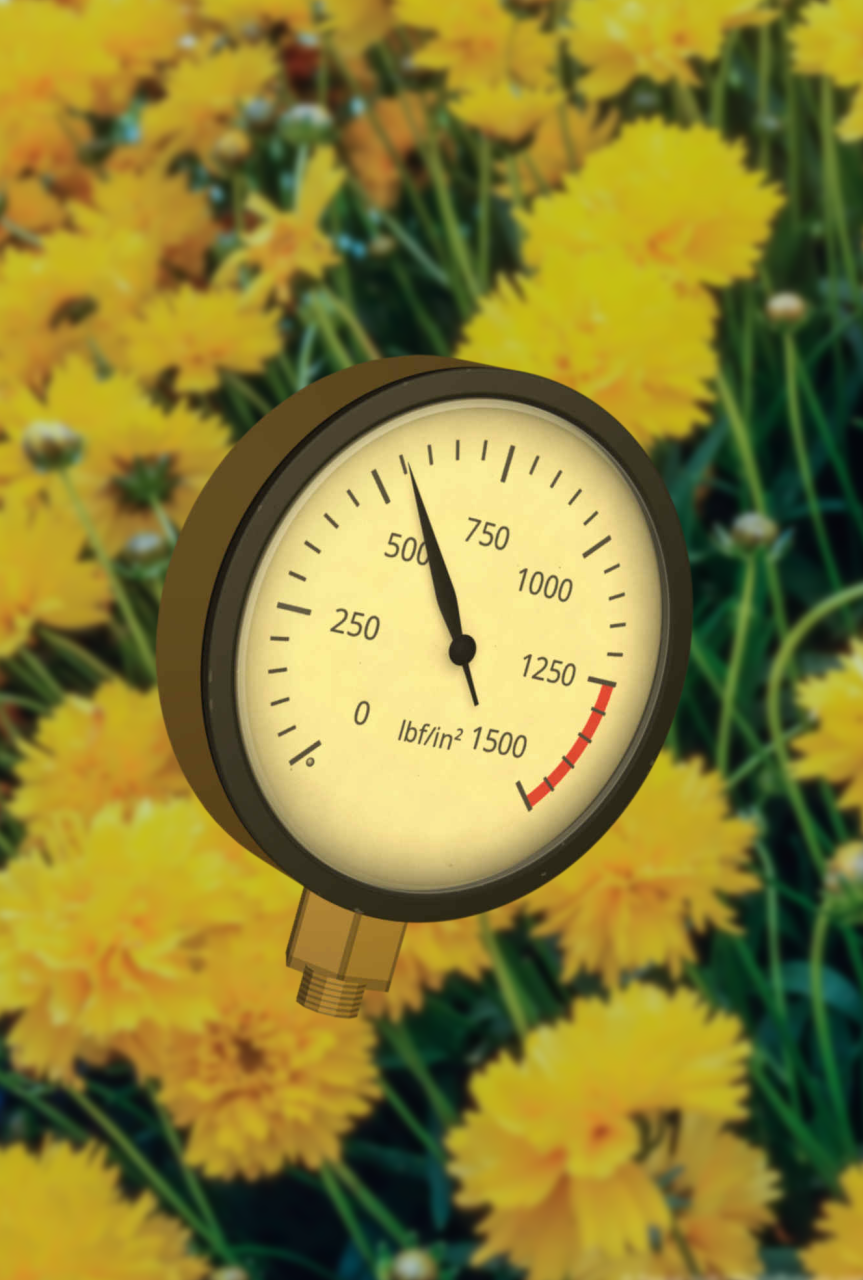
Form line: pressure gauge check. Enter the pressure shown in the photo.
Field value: 550 psi
